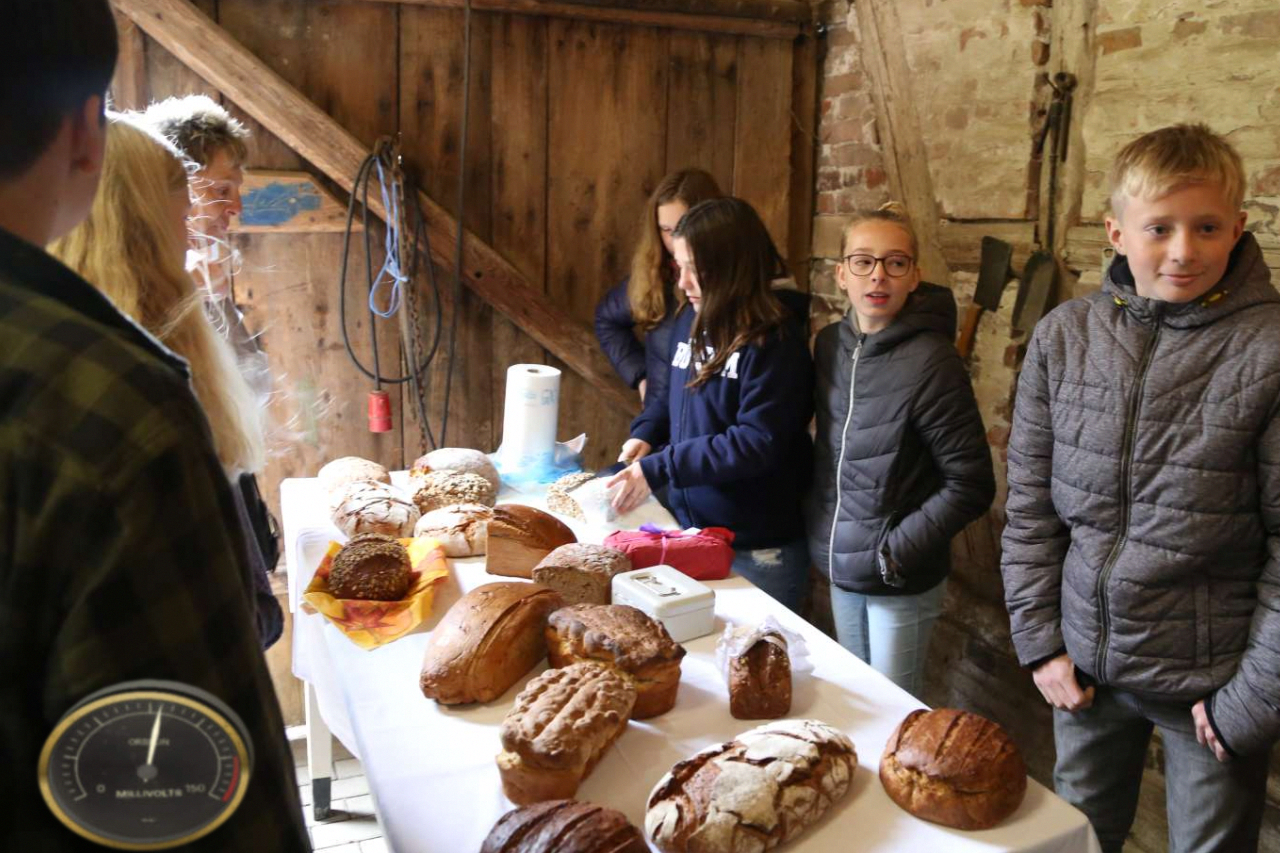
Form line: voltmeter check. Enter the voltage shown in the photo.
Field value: 80 mV
